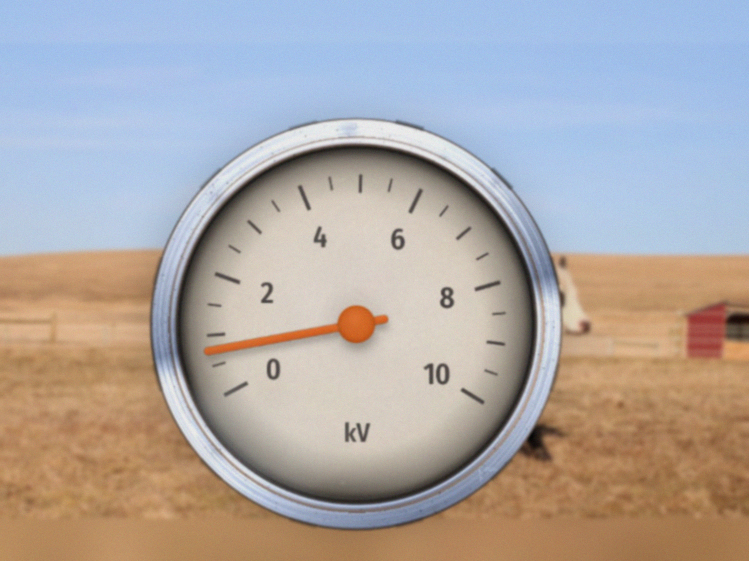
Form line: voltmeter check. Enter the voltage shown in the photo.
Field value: 0.75 kV
